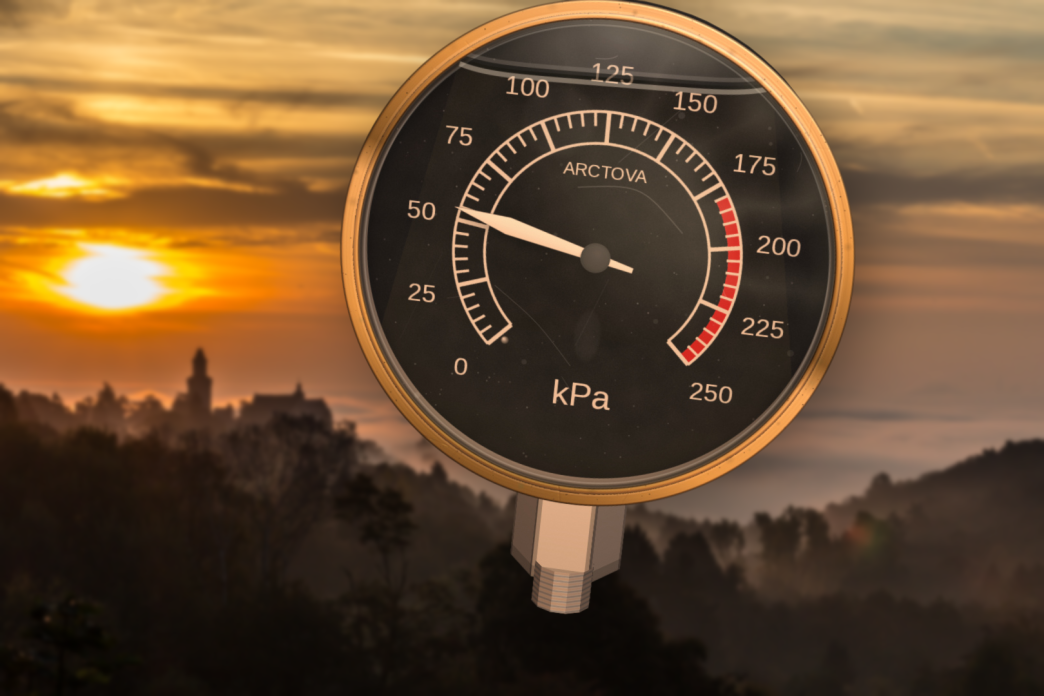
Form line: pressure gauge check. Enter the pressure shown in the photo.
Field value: 55 kPa
